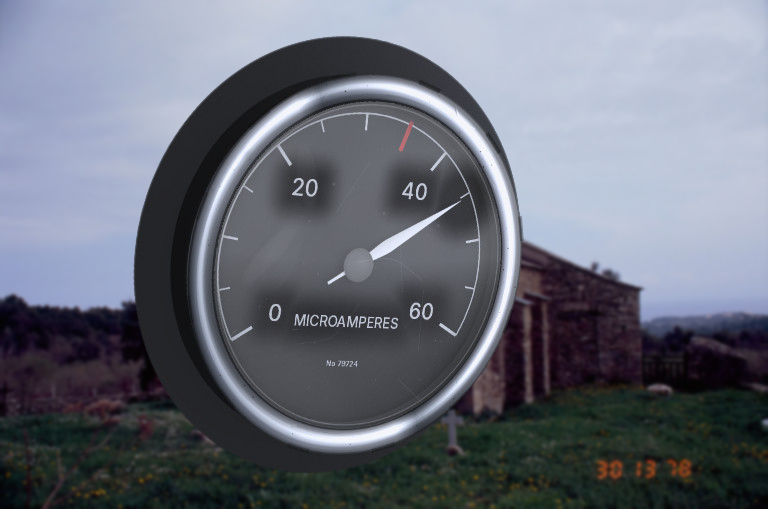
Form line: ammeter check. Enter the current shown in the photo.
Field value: 45 µA
